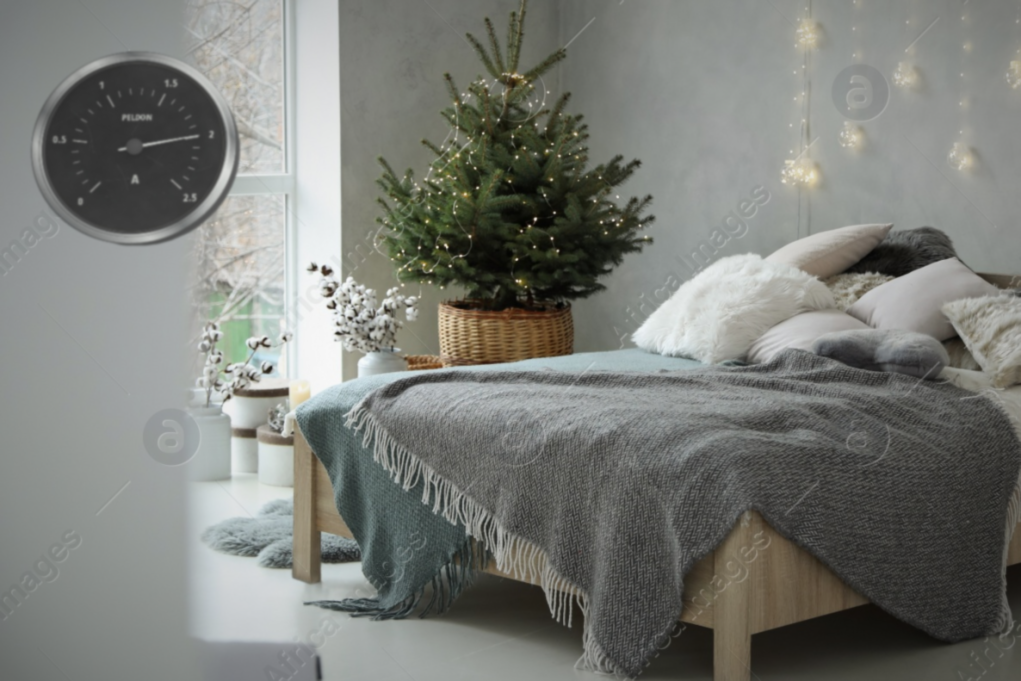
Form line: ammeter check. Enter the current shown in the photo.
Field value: 2 A
